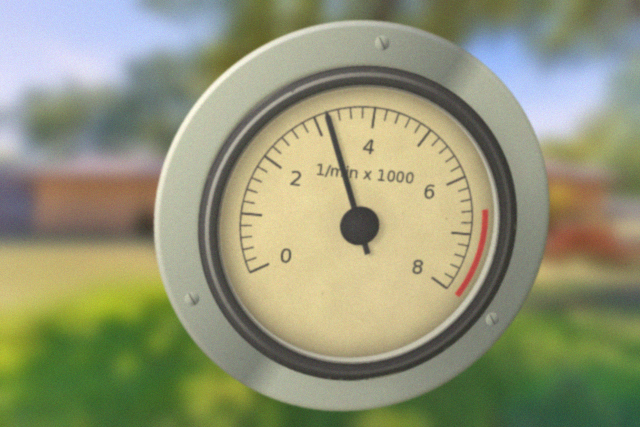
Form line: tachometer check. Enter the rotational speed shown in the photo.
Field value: 3200 rpm
